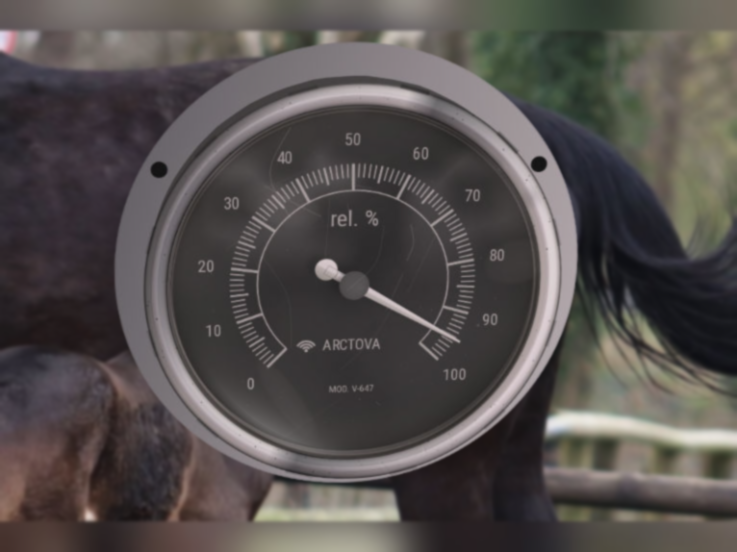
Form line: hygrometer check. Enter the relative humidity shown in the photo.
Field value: 95 %
